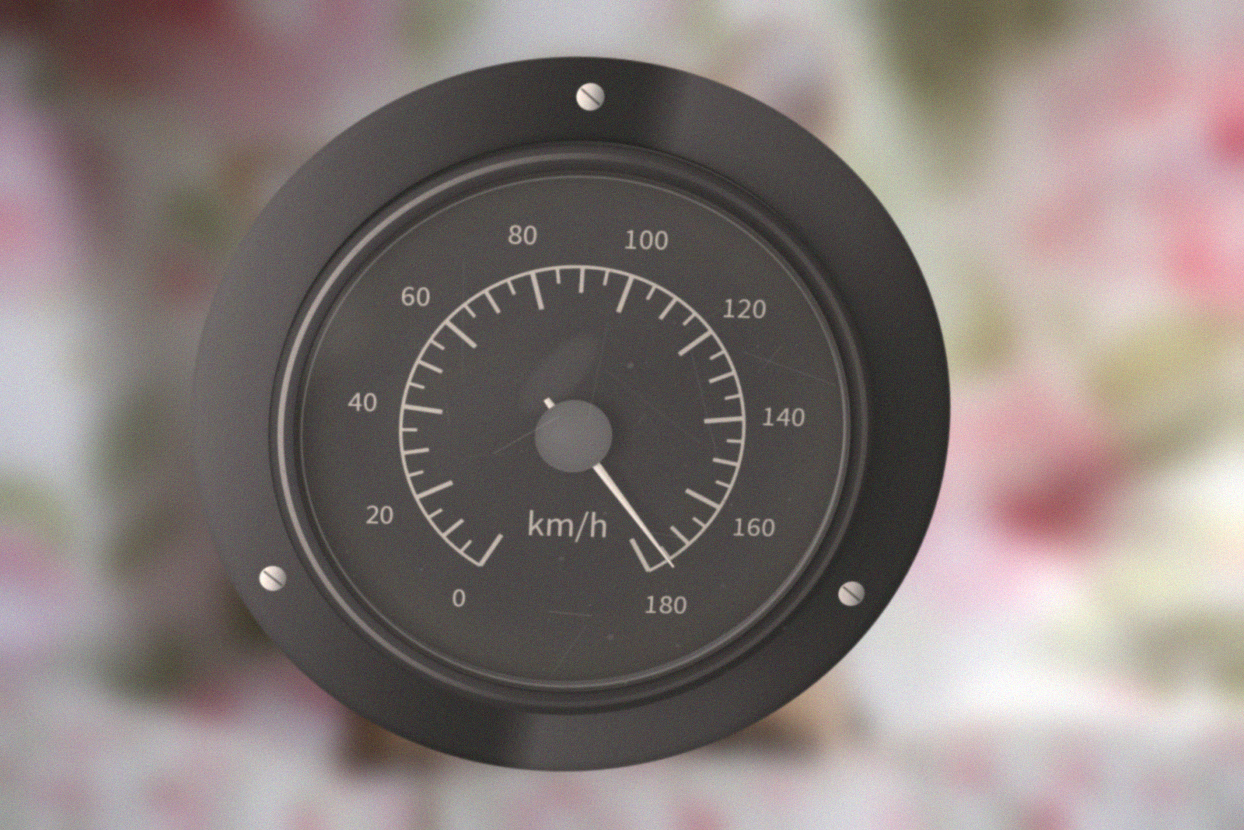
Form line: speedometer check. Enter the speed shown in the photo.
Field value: 175 km/h
